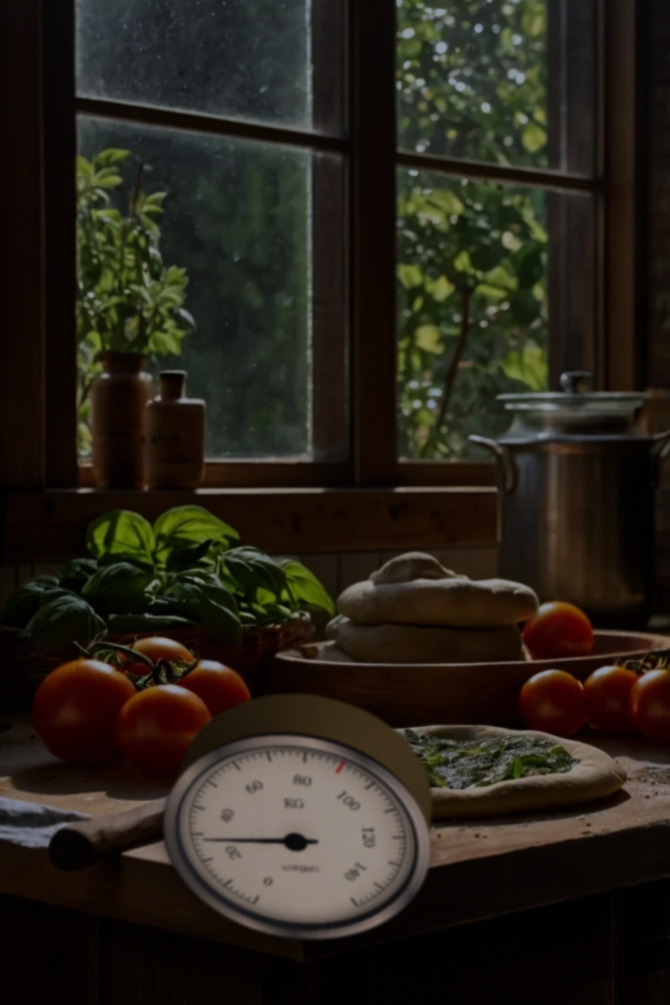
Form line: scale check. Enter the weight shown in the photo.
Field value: 30 kg
